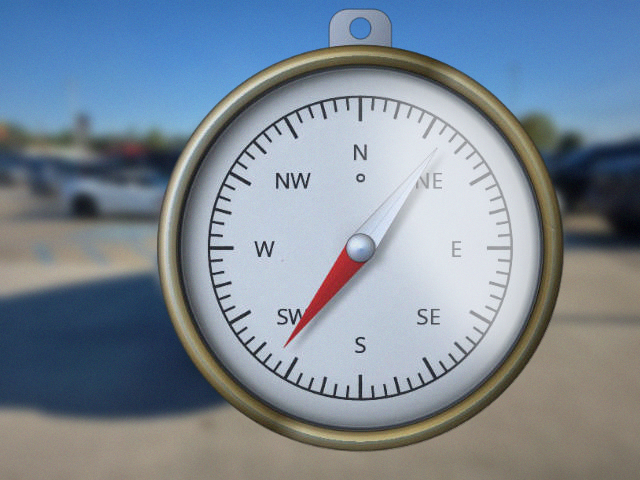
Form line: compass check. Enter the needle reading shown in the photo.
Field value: 217.5 °
